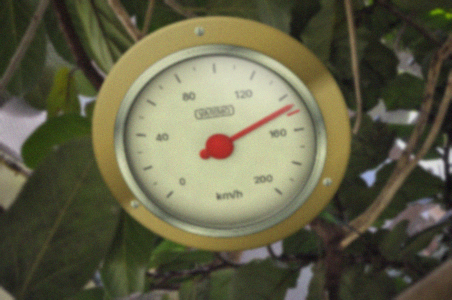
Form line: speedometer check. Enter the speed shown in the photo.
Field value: 145 km/h
